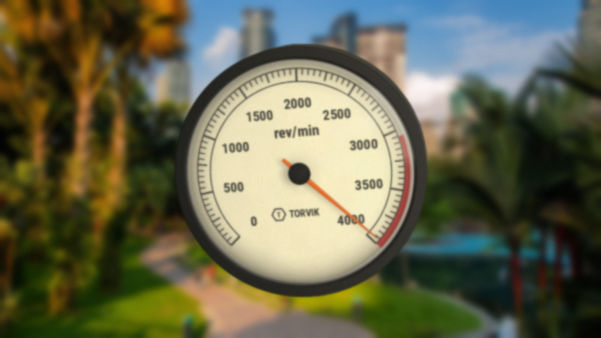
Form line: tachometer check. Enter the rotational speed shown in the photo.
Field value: 3950 rpm
